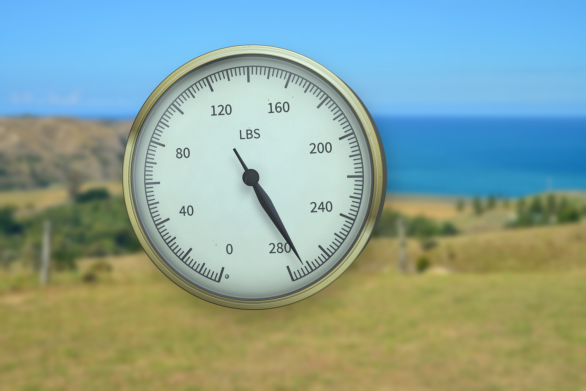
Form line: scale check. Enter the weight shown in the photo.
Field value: 272 lb
